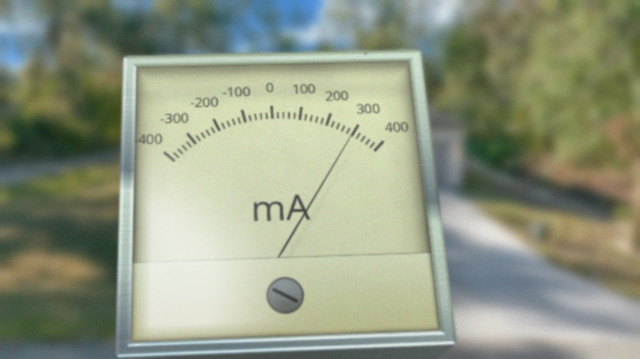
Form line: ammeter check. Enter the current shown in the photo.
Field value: 300 mA
